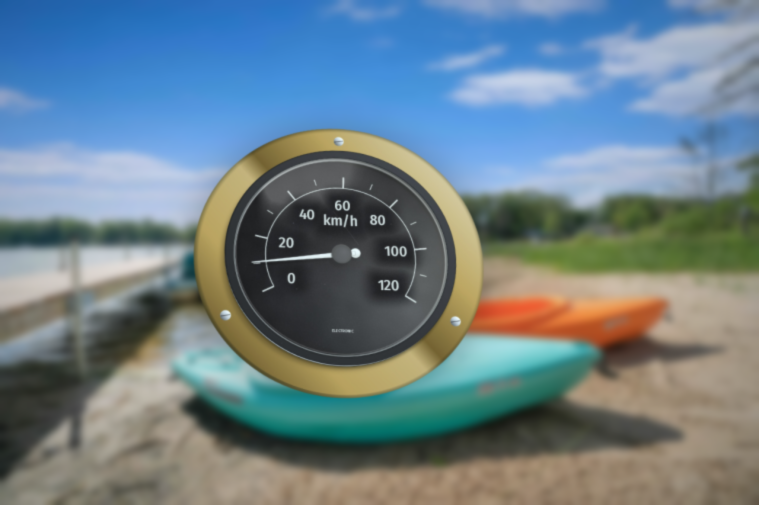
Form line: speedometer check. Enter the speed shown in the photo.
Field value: 10 km/h
